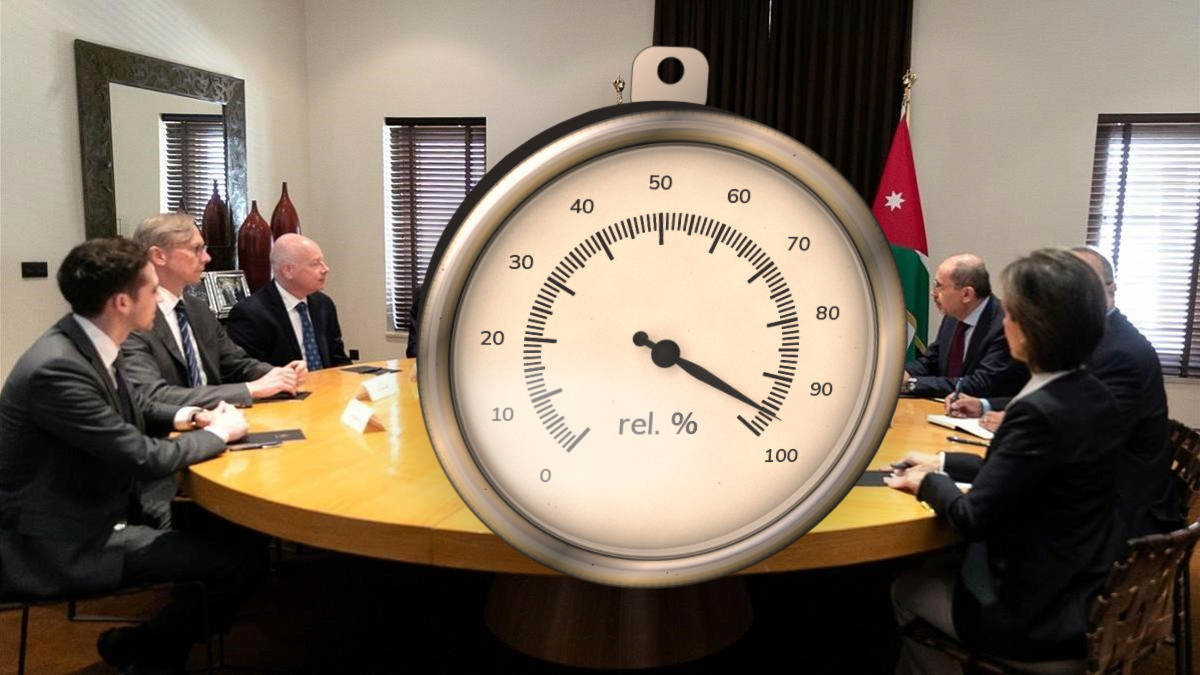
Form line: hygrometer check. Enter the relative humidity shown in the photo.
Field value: 96 %
